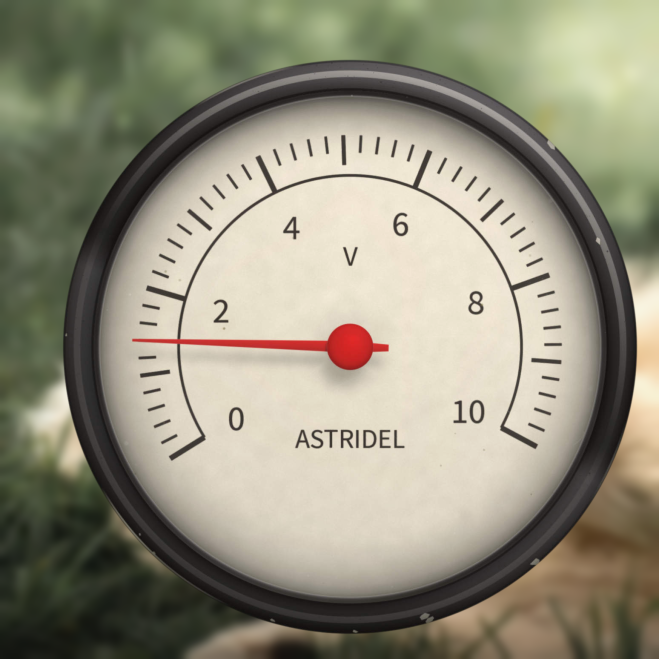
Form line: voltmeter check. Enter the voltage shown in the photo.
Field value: 1.4 V
